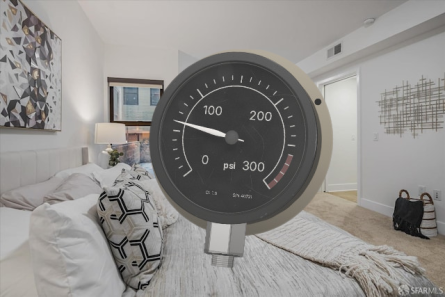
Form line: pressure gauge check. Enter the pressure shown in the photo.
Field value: 60 psi
